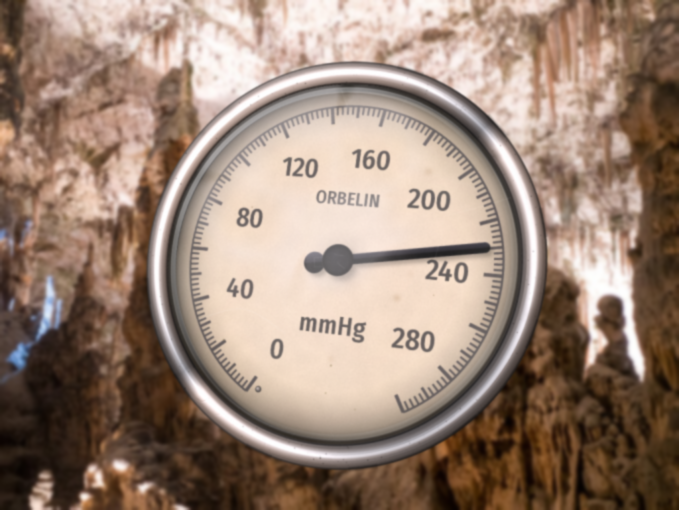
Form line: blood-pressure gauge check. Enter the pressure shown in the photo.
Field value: 230 mmHg
